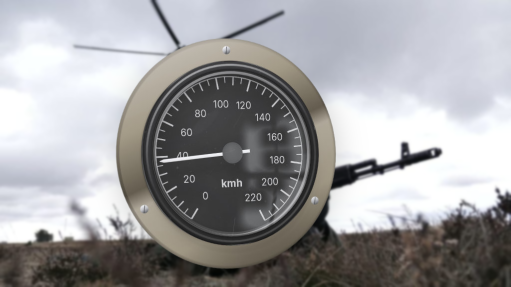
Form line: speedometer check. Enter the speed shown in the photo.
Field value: 37.5 km/h
